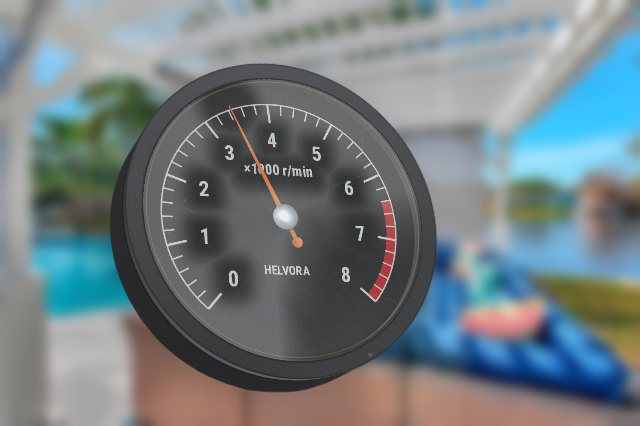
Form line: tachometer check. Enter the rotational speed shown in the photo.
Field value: 3400 rpm
